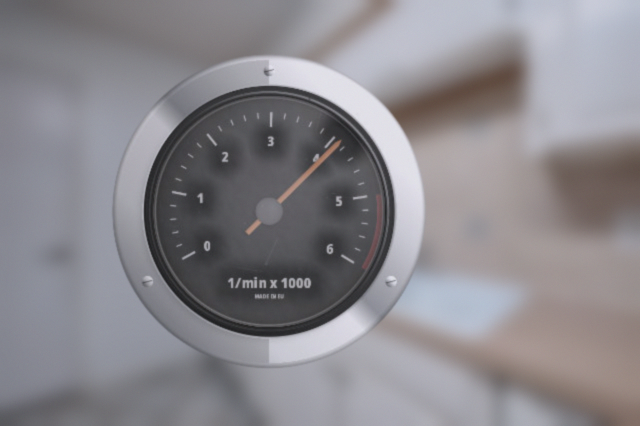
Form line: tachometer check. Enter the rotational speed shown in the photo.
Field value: 4100 rpm
